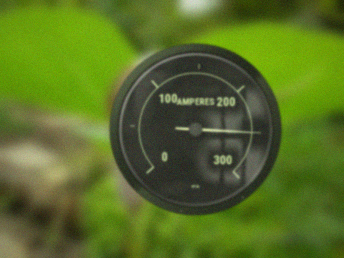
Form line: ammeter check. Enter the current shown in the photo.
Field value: 250 A
